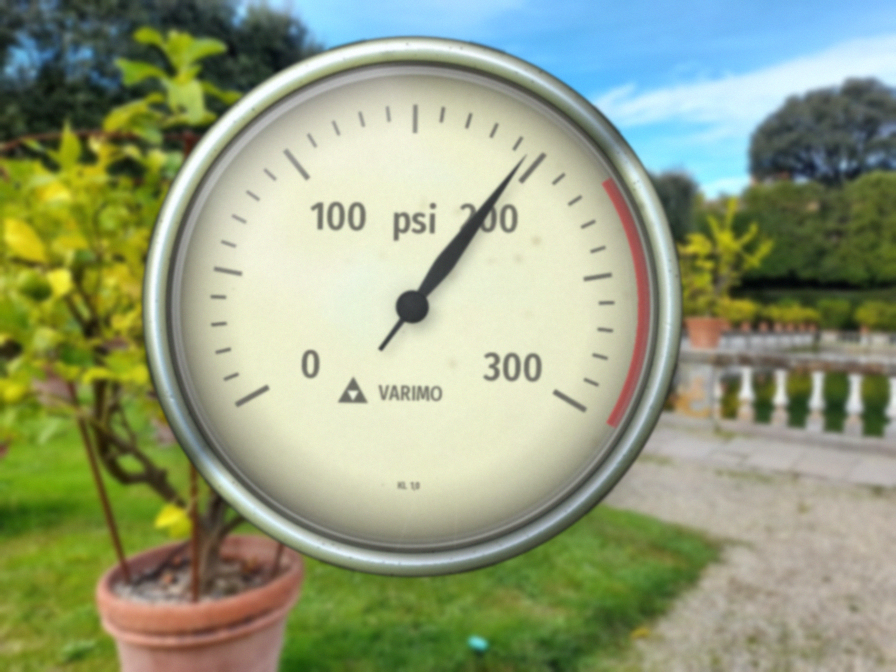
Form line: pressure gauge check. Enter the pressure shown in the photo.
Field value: 195 psi
